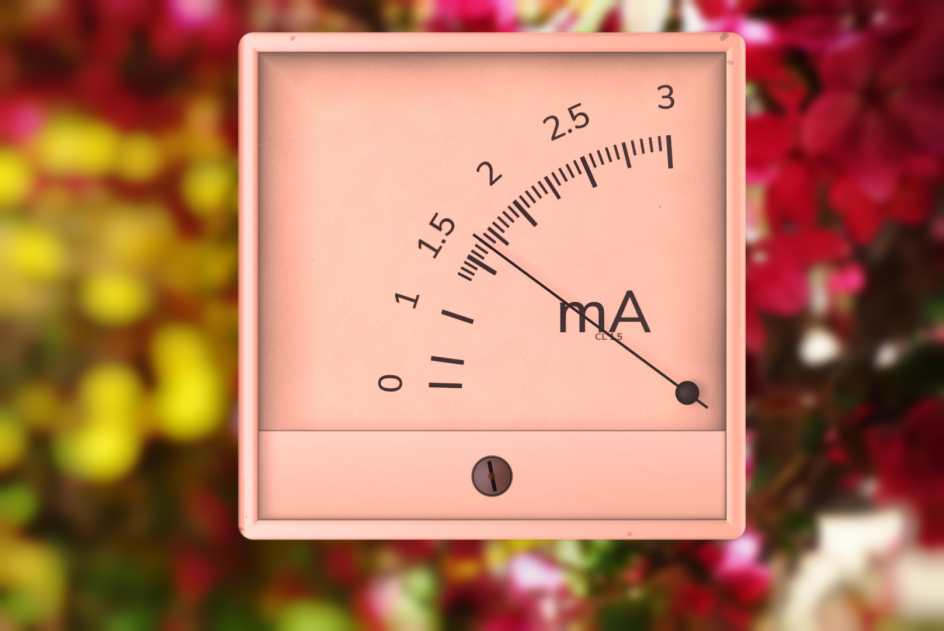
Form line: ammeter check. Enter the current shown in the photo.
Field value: 1.65 mA
